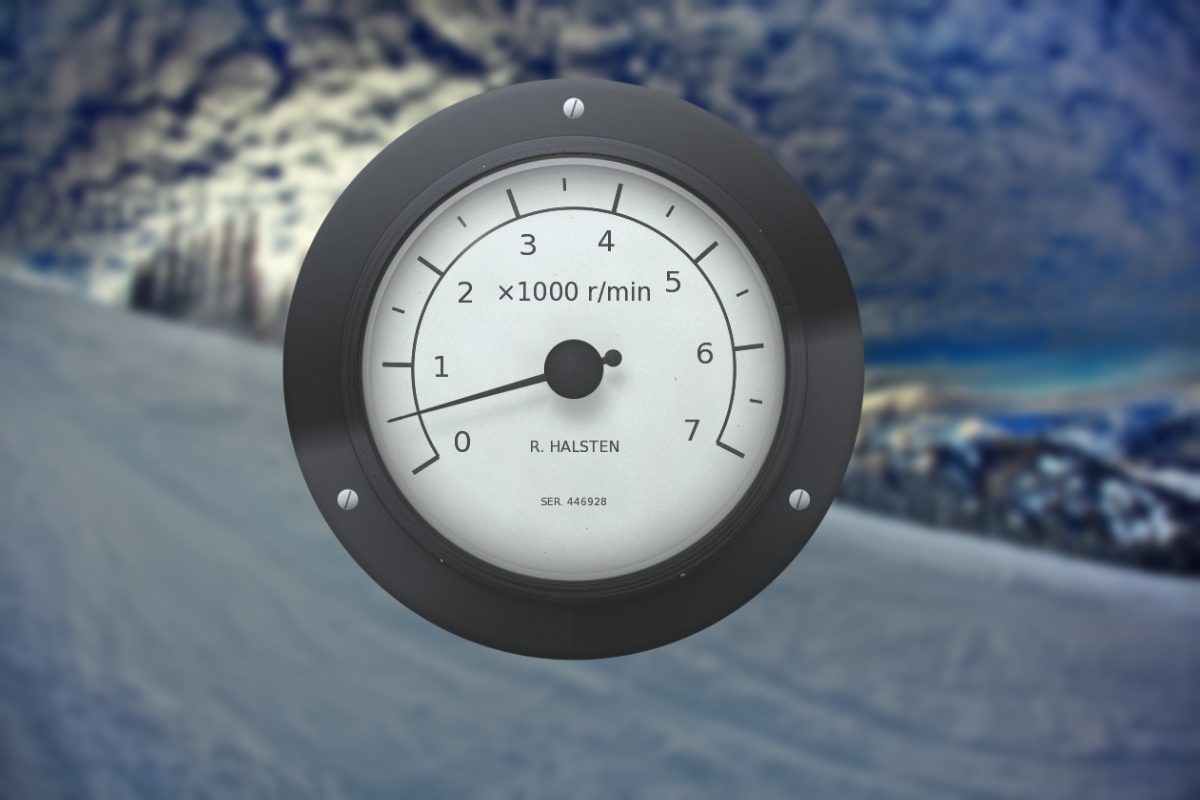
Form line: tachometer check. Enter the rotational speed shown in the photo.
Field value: 500 rpm
